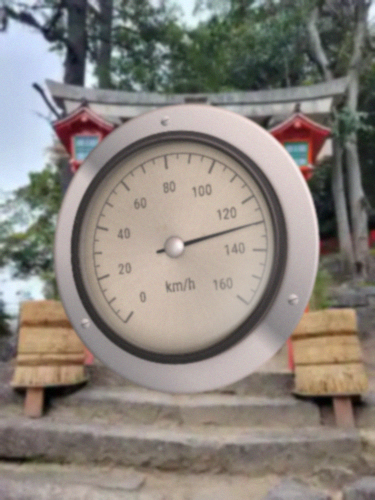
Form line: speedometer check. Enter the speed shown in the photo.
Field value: 130 km/h
